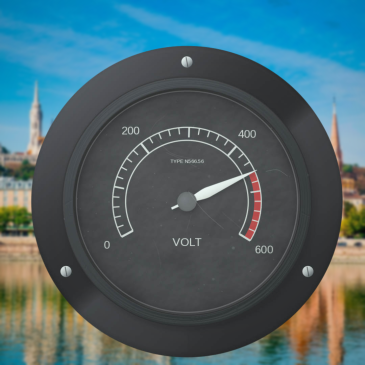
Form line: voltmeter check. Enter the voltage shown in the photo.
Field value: 460 V
